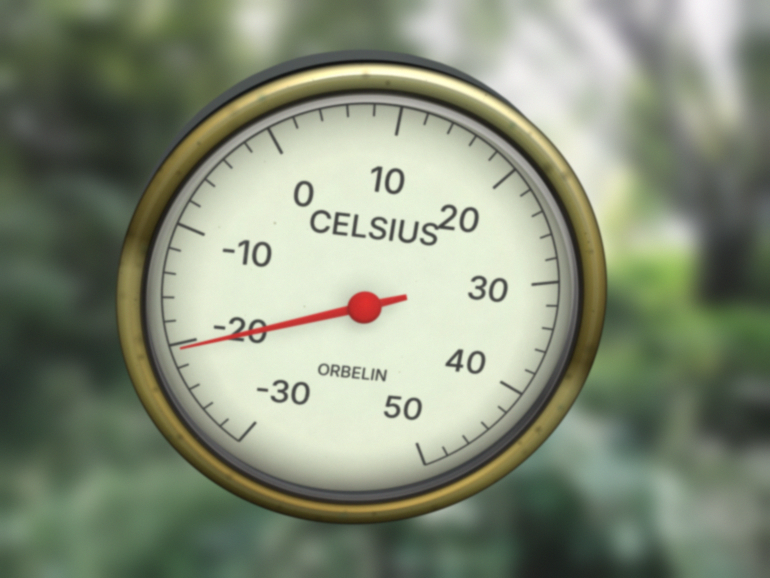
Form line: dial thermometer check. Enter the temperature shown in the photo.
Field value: -20 °C
